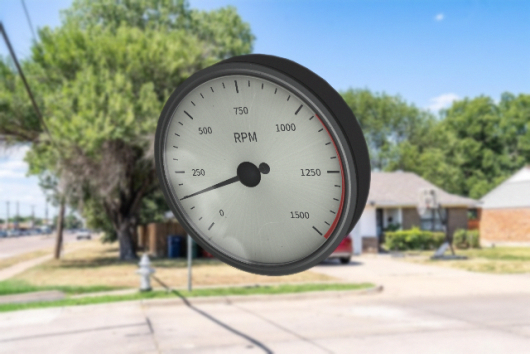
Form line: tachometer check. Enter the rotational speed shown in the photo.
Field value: 150 rpm
